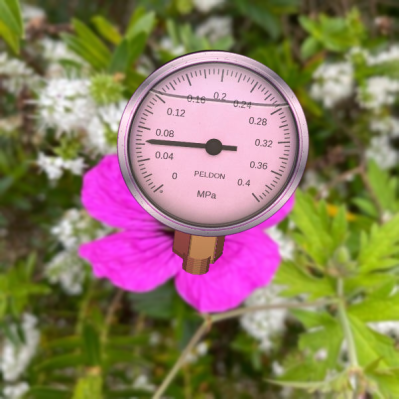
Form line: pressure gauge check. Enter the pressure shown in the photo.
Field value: 0.065 MPa
